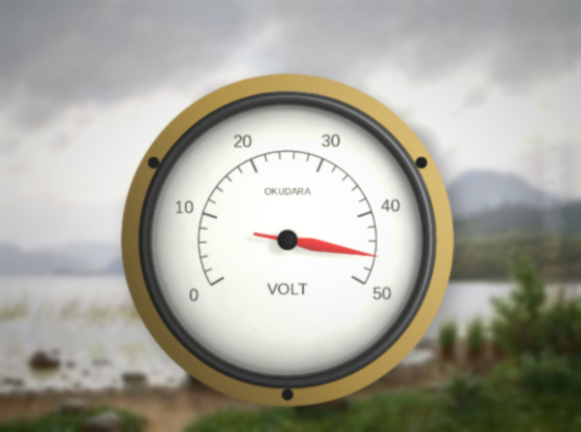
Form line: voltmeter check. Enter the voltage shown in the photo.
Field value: 46 V
